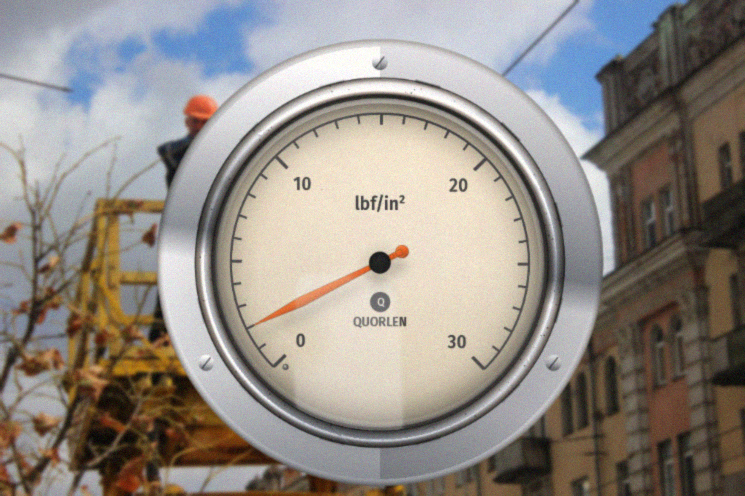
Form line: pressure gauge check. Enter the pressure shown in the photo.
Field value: 2 psi
